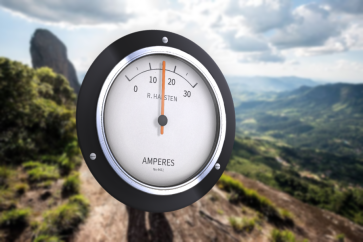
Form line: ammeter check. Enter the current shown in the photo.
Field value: 15 A
